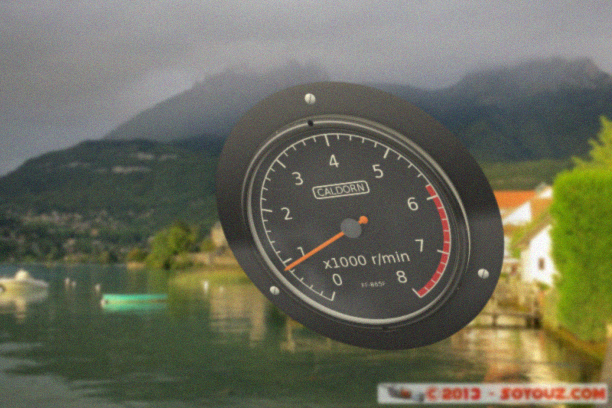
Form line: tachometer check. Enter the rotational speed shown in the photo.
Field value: 900 rpm
